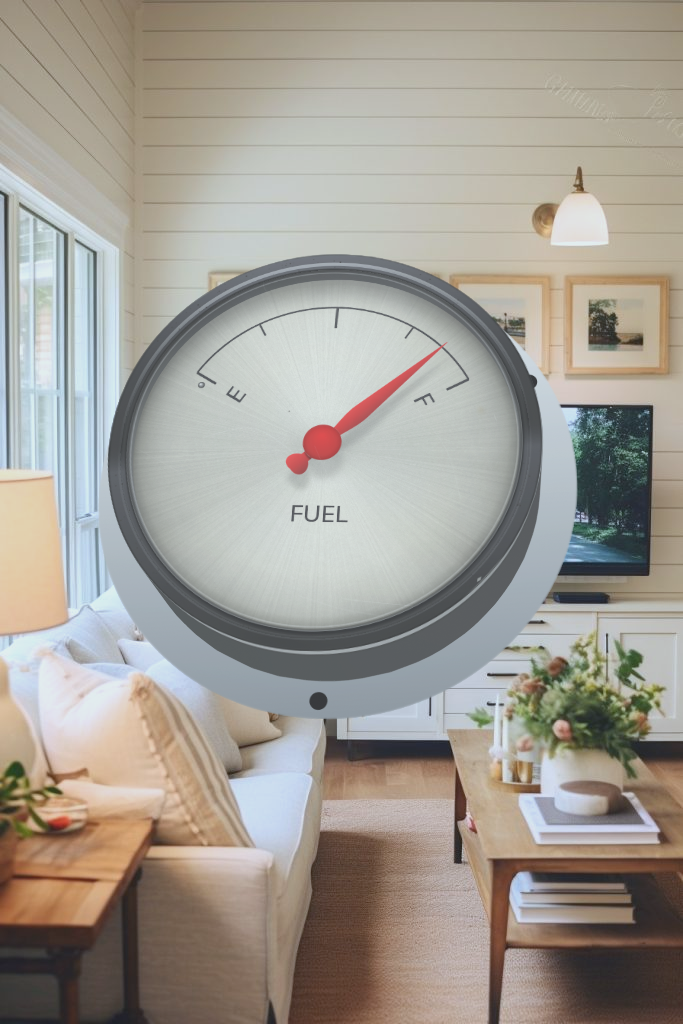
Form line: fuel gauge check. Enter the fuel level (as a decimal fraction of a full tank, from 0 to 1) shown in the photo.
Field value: 0.875
